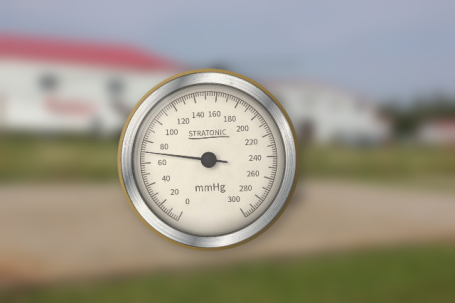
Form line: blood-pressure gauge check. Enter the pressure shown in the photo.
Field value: 70 mmHg
